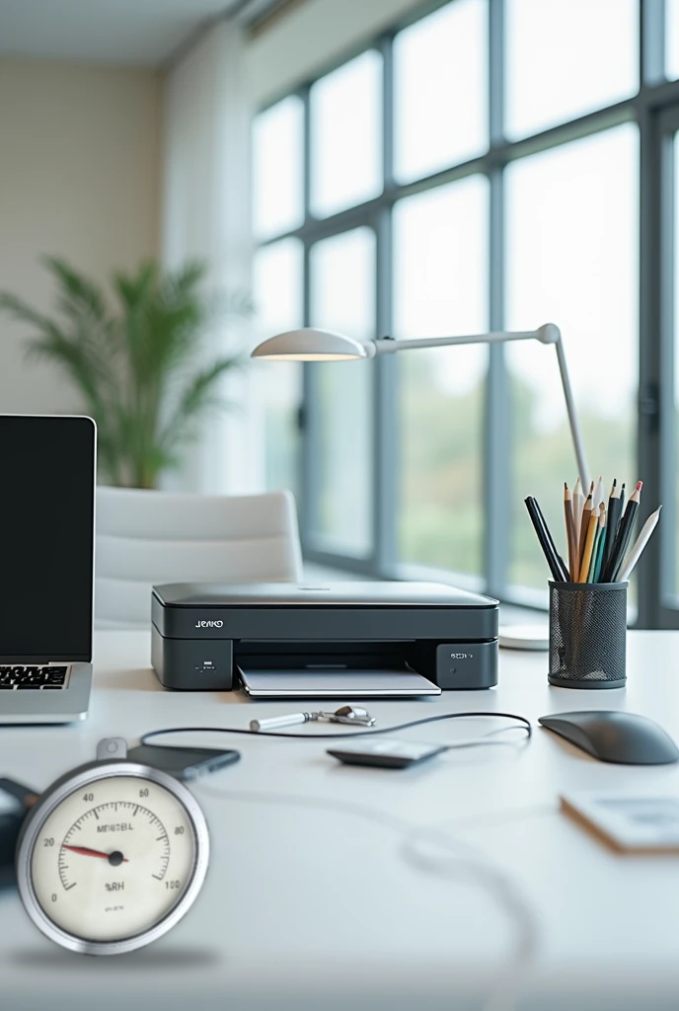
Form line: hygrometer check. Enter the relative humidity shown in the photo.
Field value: 20 %
